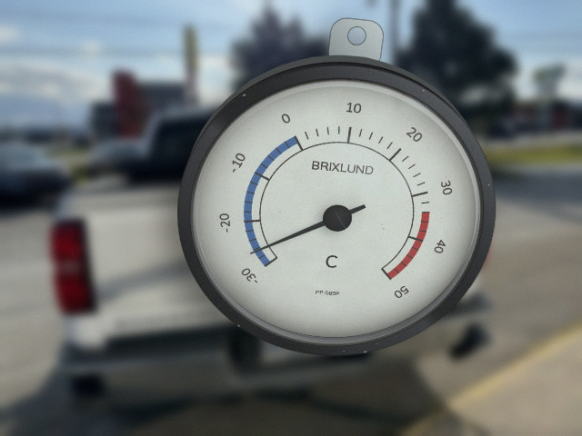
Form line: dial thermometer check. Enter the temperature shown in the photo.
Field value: -26 °C
